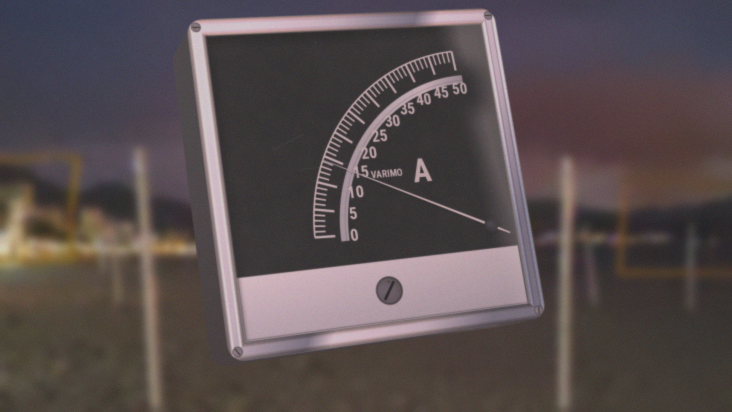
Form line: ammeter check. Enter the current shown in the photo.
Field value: 14 A
